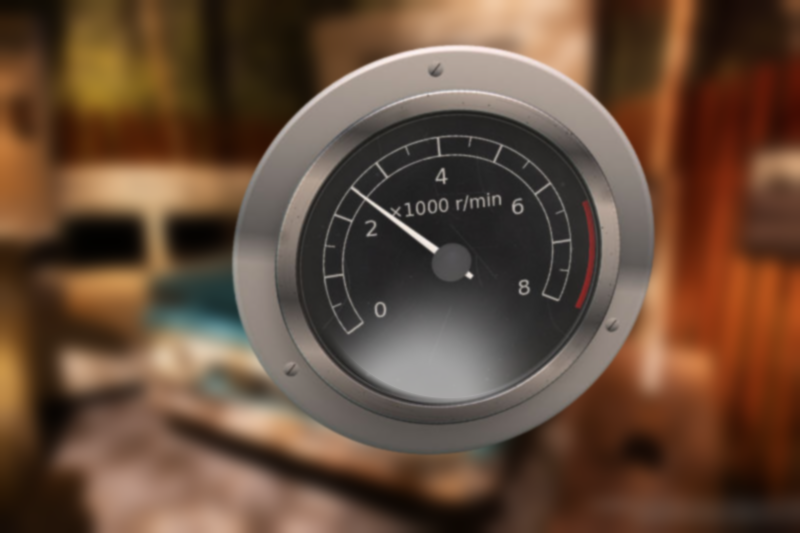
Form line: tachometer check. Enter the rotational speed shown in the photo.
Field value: 2500 rpm
